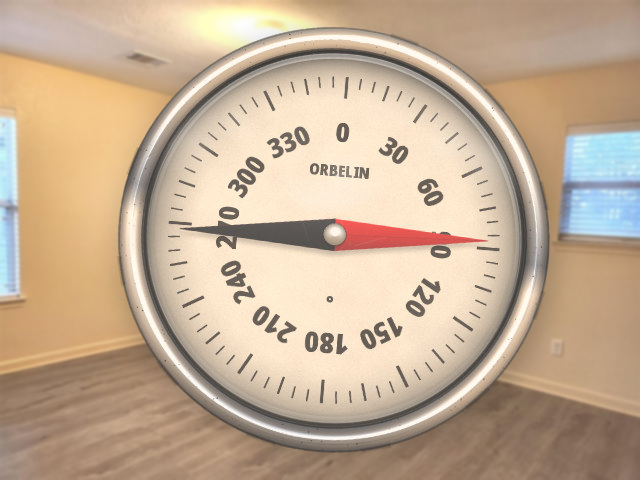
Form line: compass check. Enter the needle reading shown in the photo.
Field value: 87.5 °
